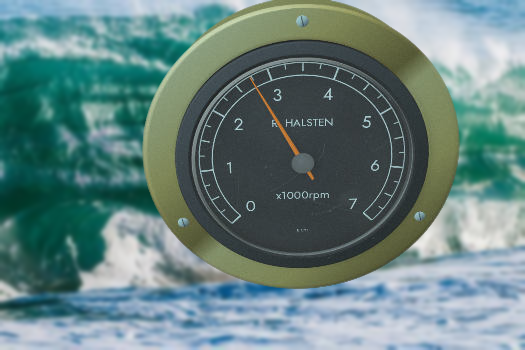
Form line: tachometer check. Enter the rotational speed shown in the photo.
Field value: 2750 rpm
